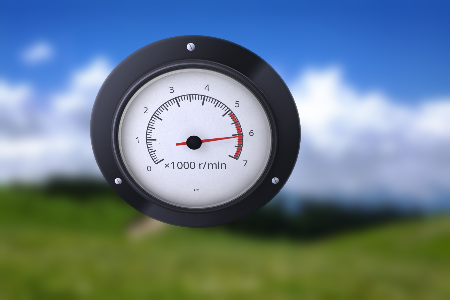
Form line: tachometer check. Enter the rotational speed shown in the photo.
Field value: 6000 rpm
